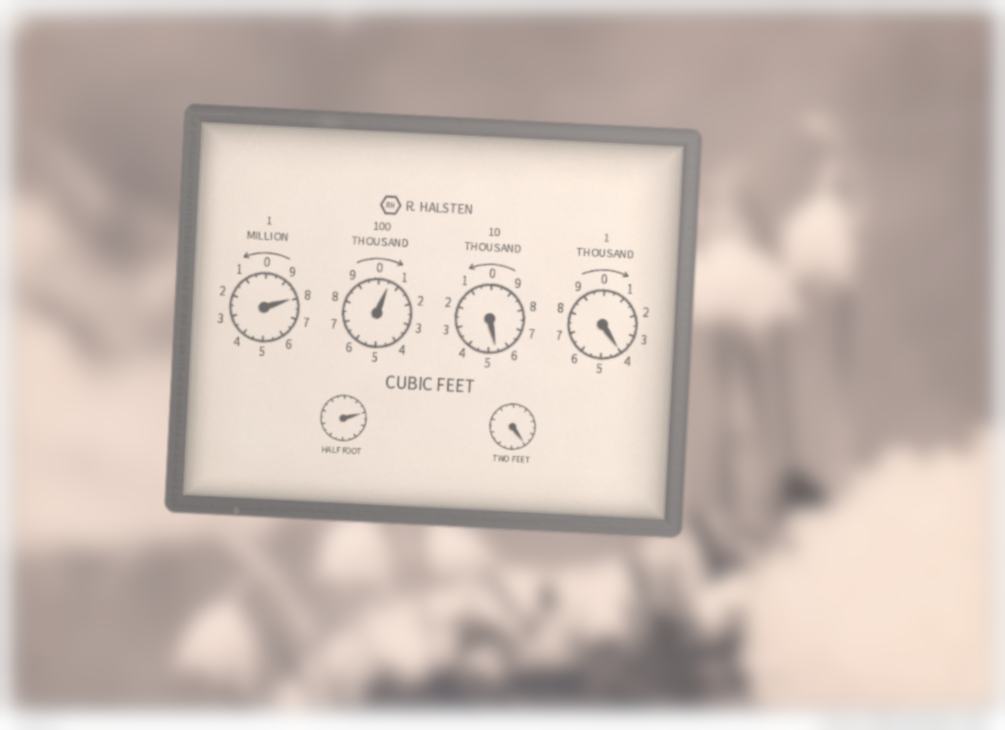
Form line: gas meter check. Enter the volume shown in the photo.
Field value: 805400 ft³
